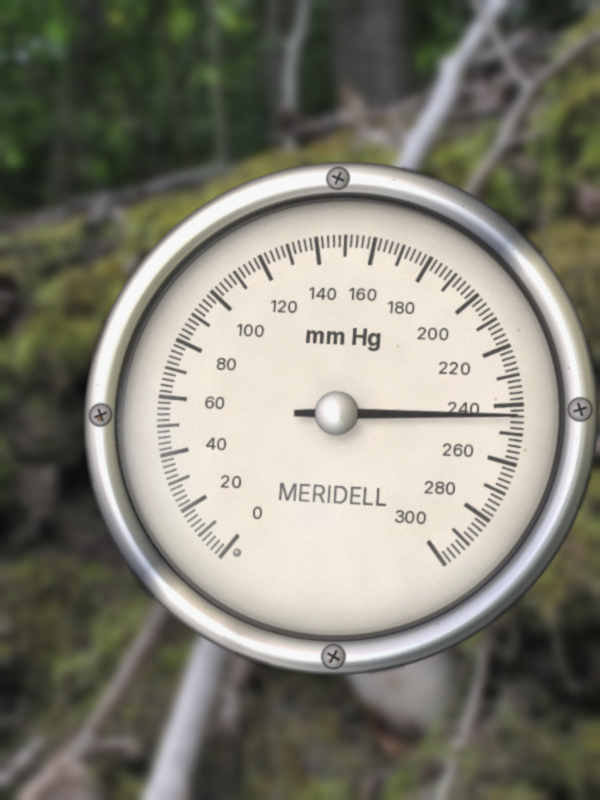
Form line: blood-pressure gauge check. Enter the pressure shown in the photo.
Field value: 244 mmHg
